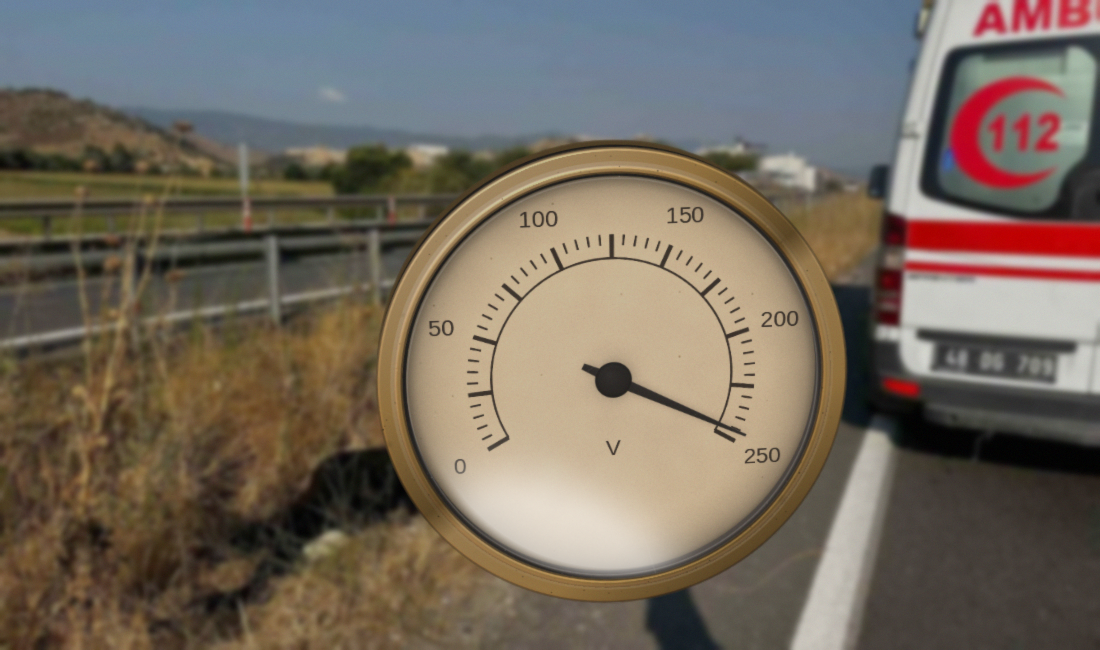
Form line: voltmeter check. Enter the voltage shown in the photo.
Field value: 245 V
